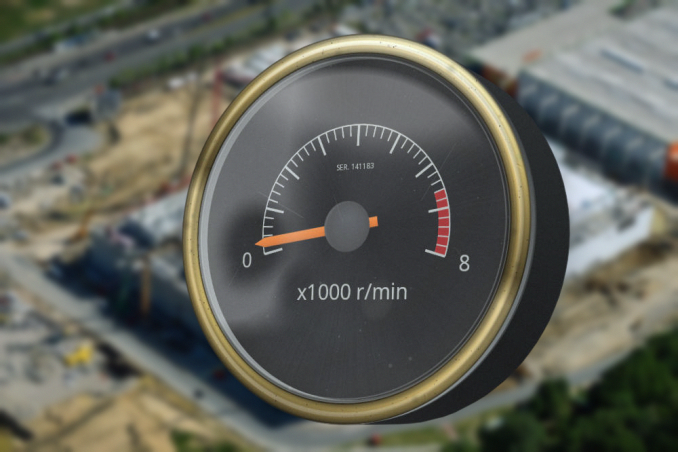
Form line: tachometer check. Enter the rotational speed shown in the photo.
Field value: 200 rpm
